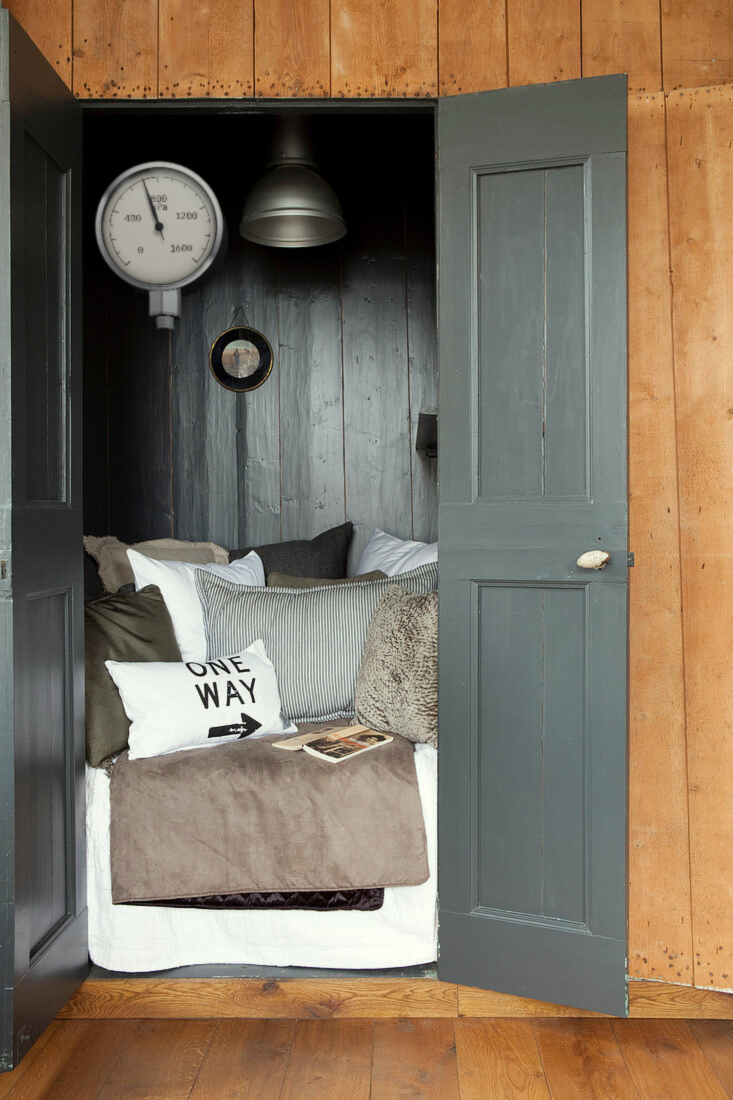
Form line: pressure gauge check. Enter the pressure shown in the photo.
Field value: 700 kPa
